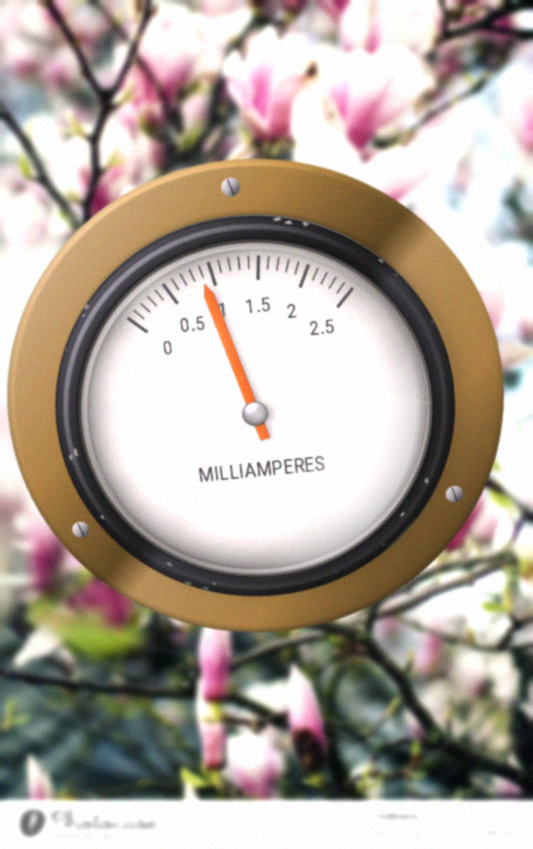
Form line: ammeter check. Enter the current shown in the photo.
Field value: 0.9 mA
